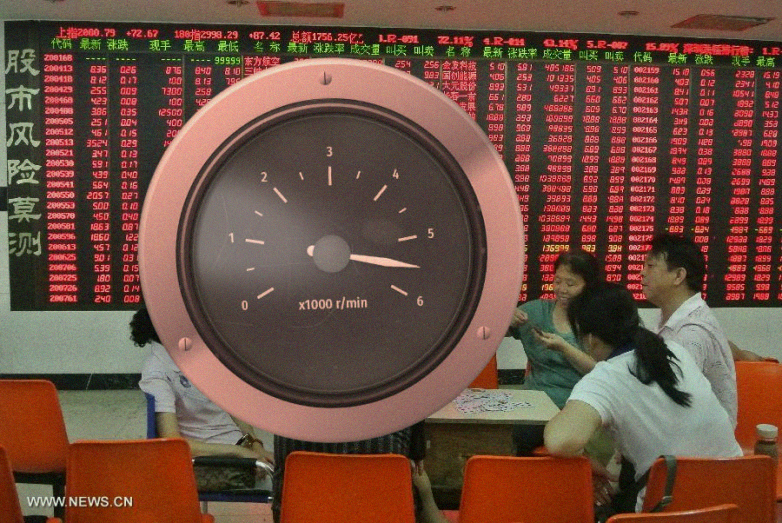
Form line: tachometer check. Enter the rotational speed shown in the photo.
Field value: 5500 rpm
